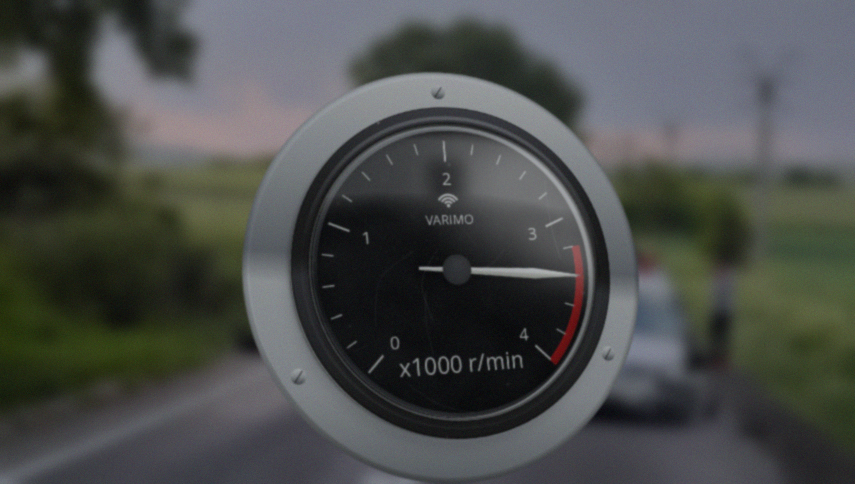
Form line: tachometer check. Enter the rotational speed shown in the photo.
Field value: 3400 rpm
